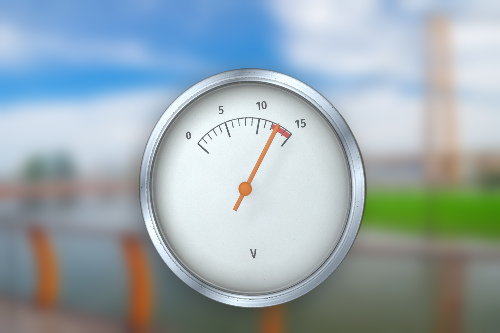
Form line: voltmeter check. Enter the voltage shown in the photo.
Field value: 13 V
